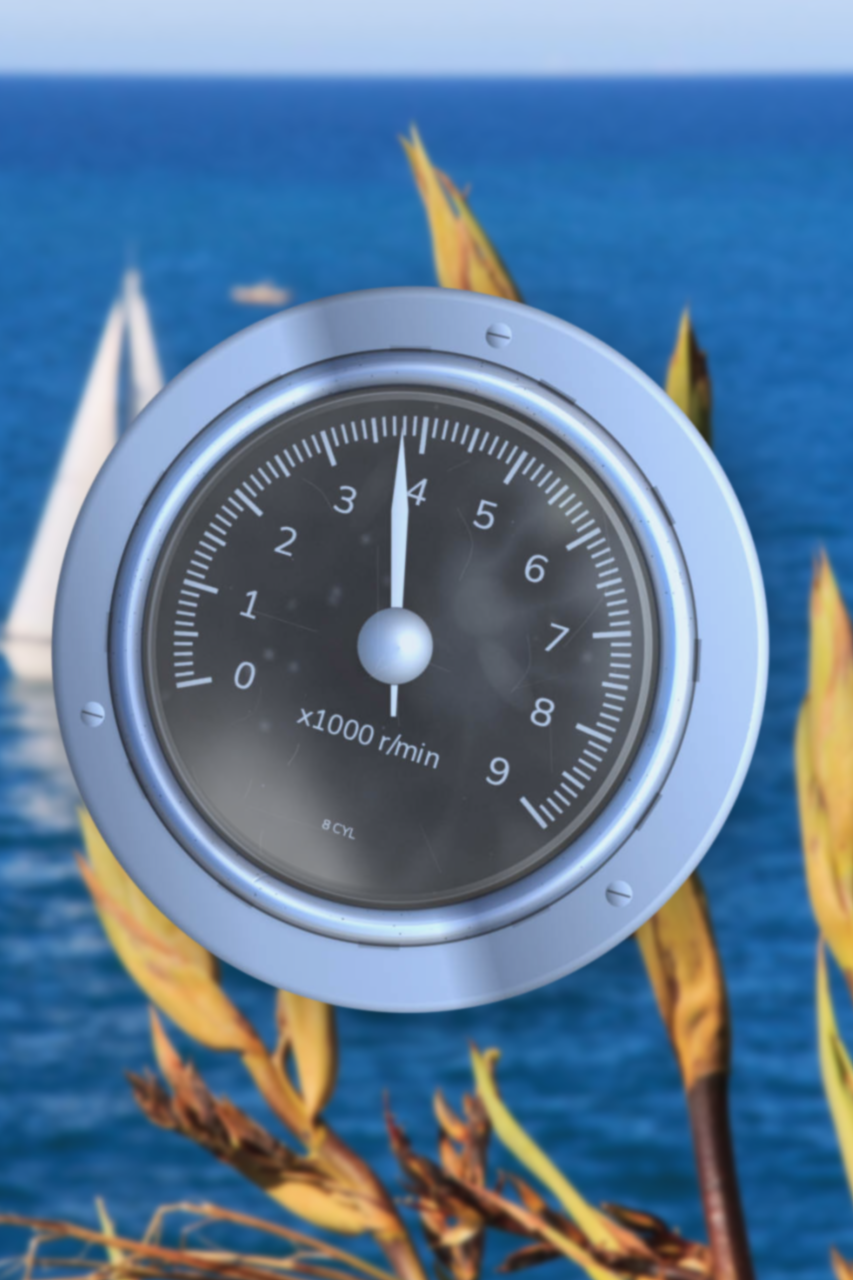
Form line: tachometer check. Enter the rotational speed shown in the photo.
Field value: 3800 rpm
